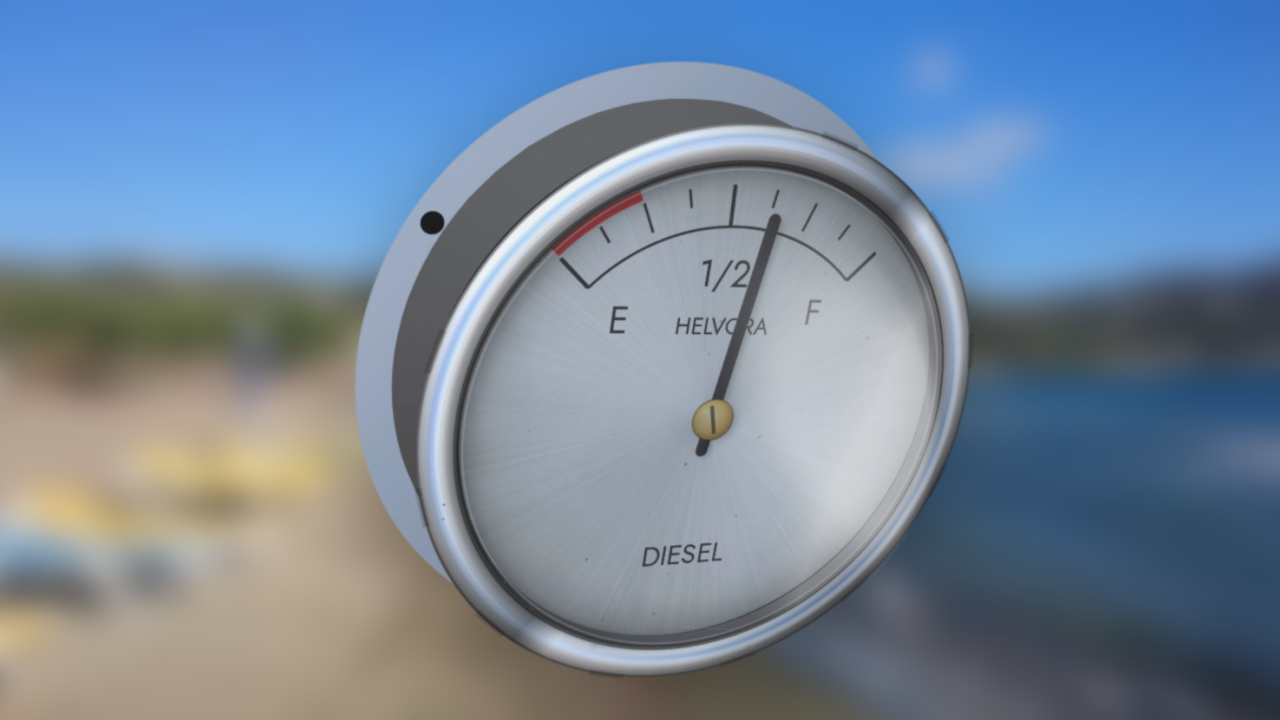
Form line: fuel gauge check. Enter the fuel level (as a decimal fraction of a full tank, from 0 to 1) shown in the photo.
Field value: 0.625
